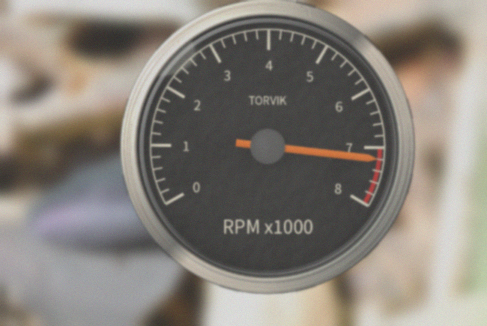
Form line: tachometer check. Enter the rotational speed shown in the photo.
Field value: 7200 rpm
